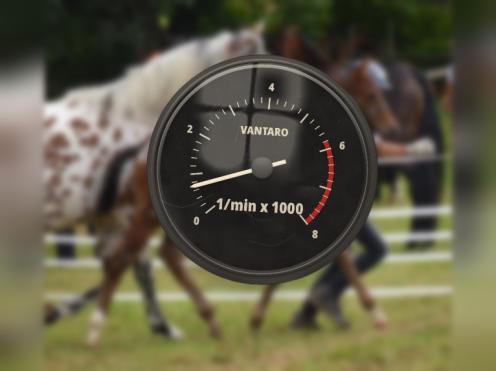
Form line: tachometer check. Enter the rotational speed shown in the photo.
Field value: 700 rpm
